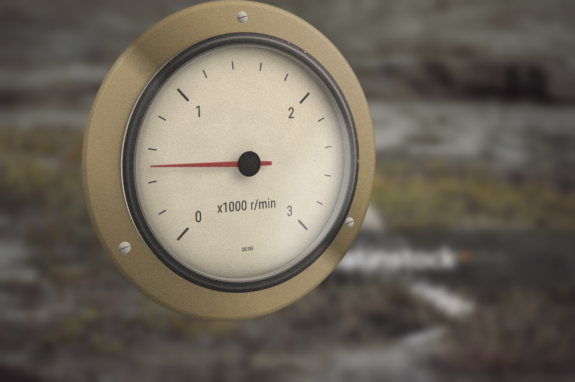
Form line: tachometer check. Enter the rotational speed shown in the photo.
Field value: 500 rpm
